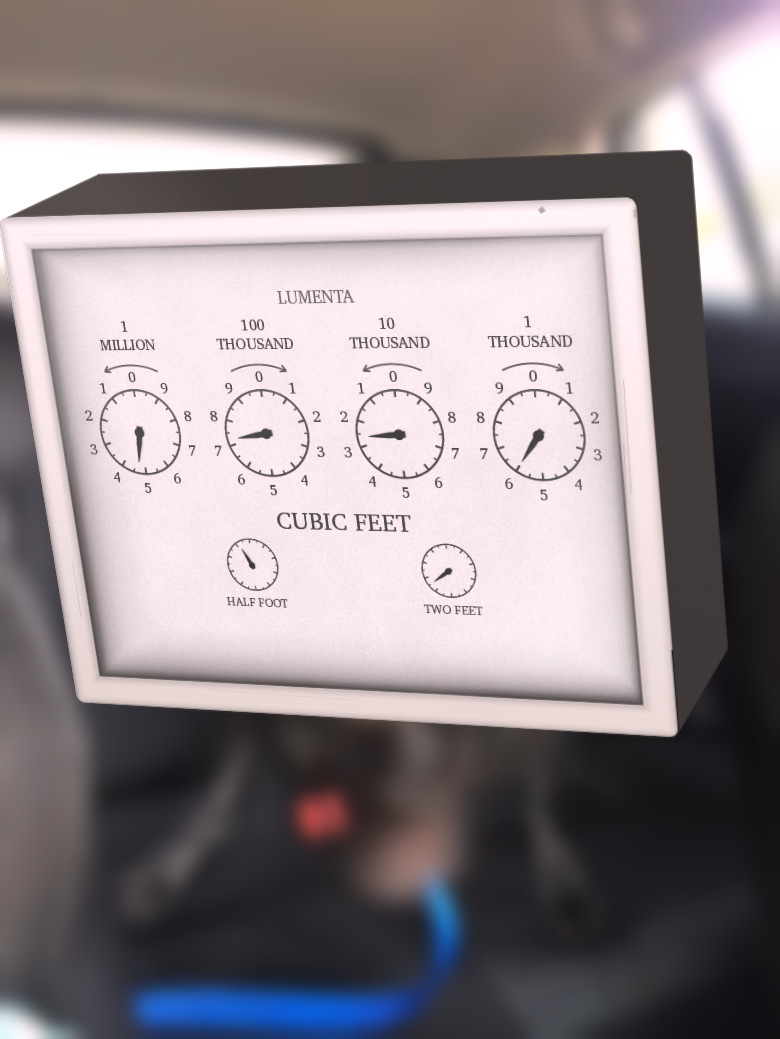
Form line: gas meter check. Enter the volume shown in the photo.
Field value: 472600 ft³
